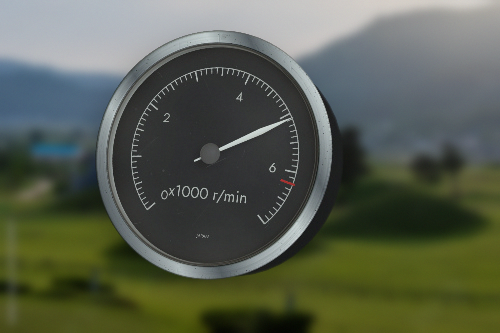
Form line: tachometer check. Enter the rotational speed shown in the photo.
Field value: 5100 rpm
